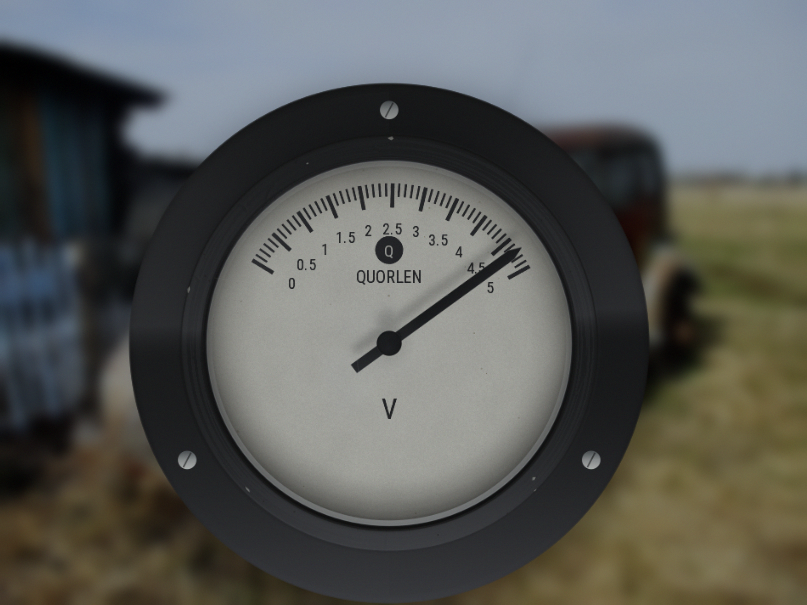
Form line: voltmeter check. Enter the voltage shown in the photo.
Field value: 4.7 V
